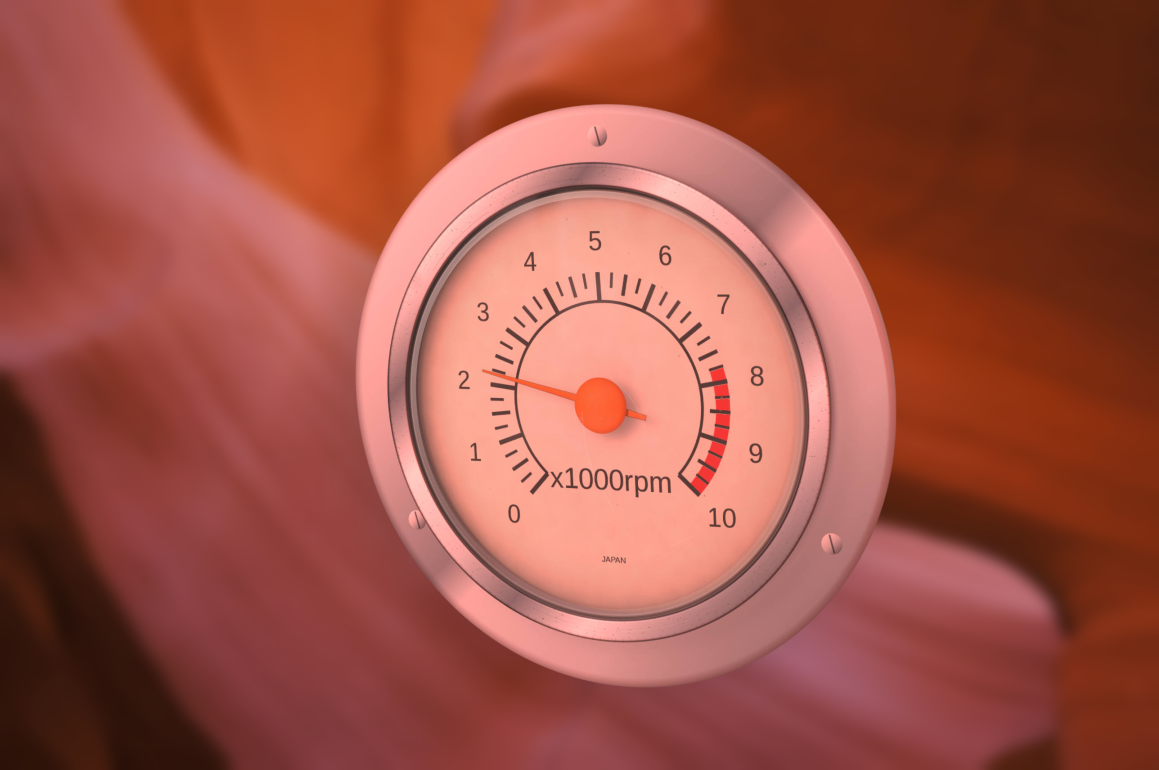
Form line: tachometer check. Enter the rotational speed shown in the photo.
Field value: 2250 rpm
